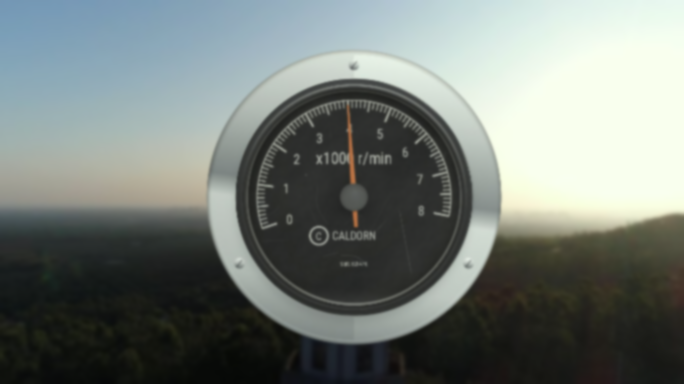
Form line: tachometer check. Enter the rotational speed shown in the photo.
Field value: 4000 rpm
